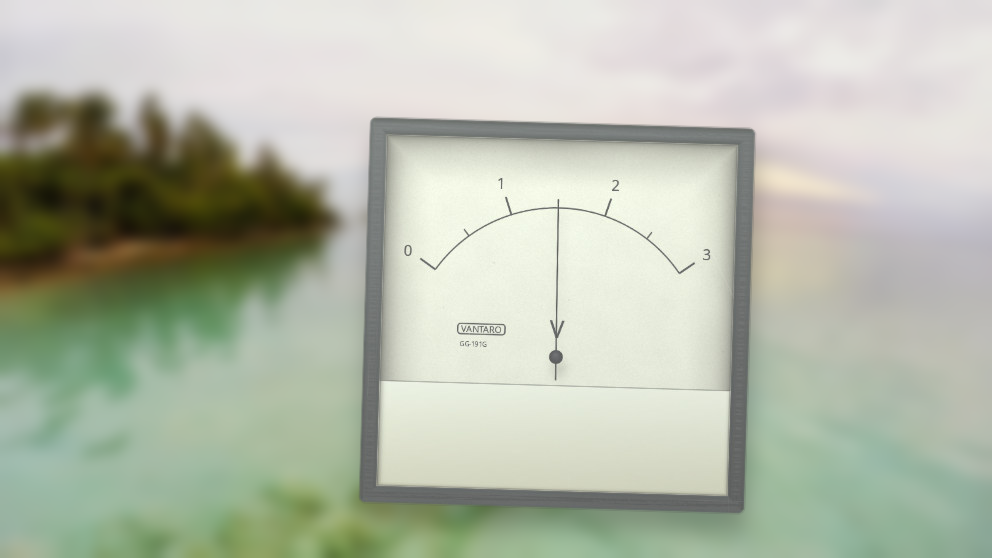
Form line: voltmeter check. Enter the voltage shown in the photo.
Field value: 1.5 V
